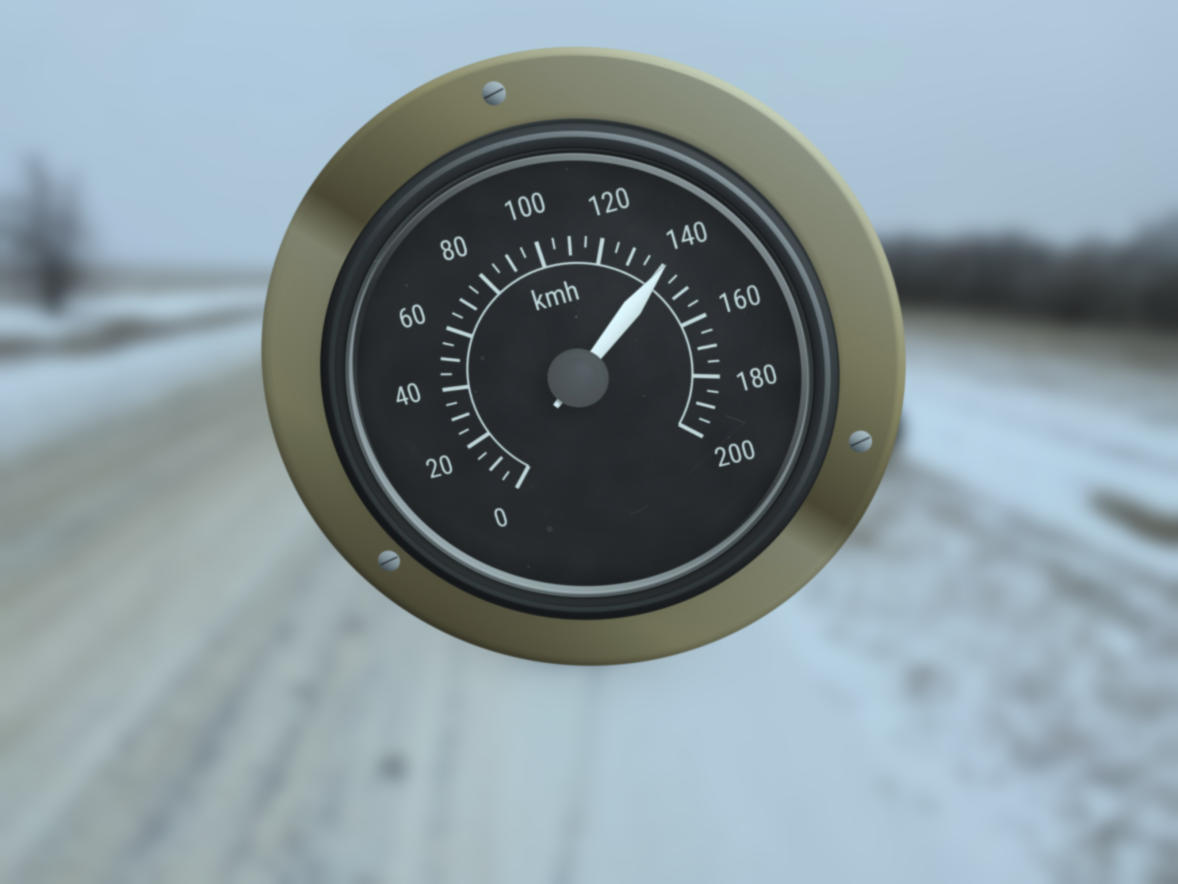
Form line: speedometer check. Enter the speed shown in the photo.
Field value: 140 km/h
